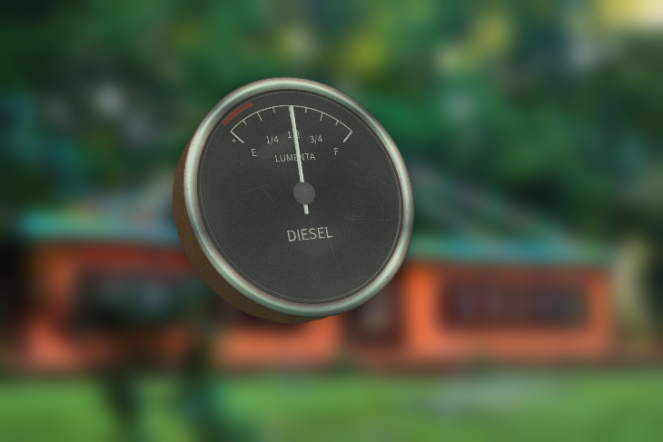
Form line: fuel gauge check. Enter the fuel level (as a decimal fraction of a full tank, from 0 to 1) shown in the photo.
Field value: 0.5
